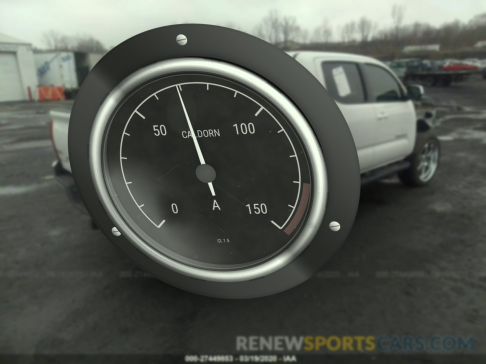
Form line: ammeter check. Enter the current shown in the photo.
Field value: 70 A
